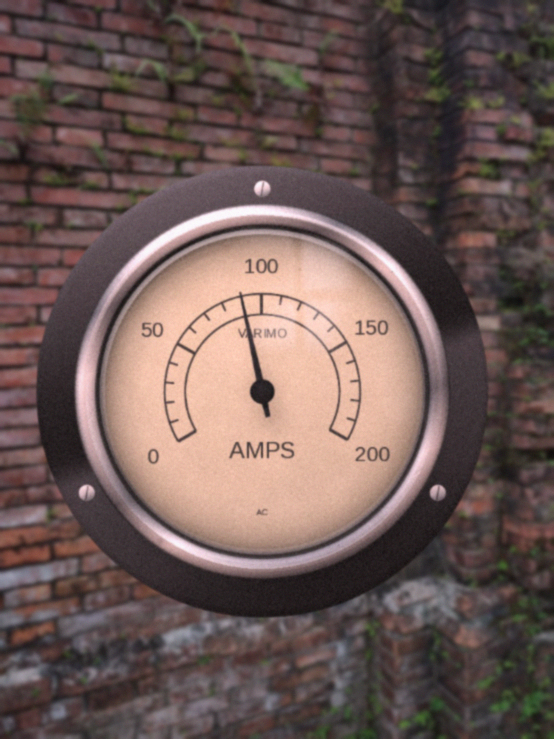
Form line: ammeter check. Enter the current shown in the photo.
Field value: 90 A
